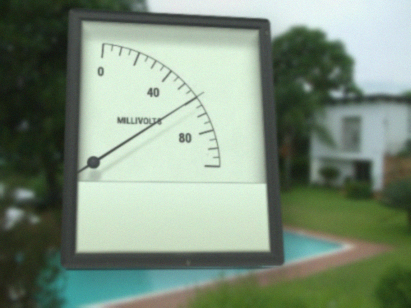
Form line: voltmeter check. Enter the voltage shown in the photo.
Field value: 60 mV
